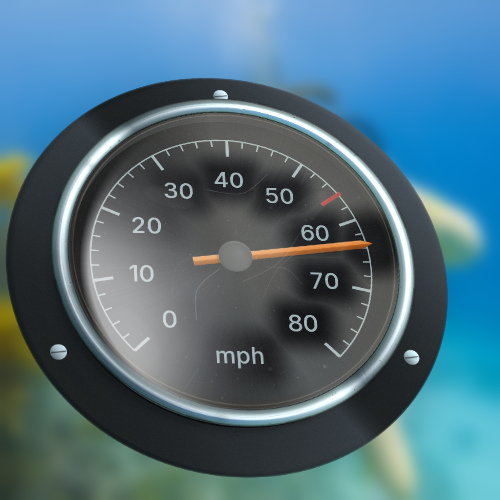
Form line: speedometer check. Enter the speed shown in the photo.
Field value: 64 mph
